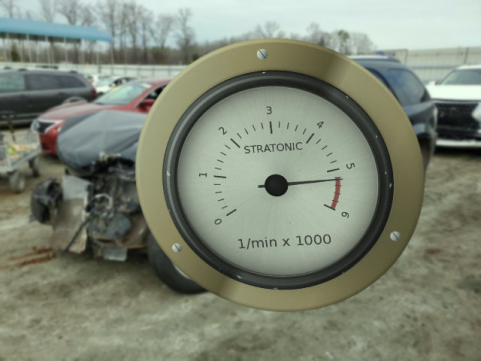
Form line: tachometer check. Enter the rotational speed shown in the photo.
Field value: 5200 rpm
